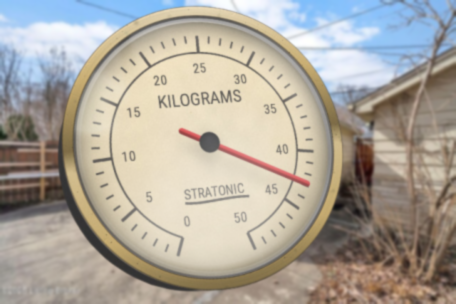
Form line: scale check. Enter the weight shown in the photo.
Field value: 43 kg
